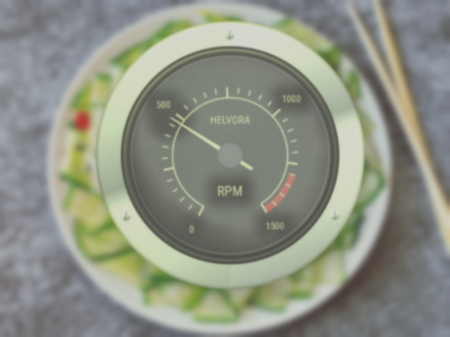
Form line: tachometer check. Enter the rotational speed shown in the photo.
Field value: 475 rpm
